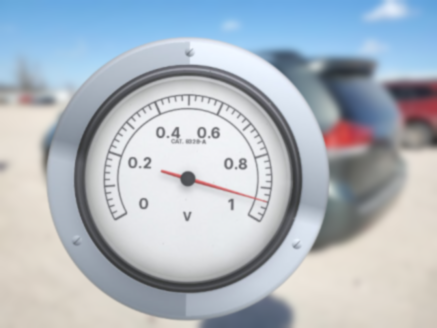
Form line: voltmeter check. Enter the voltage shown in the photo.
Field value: 0.94 V
